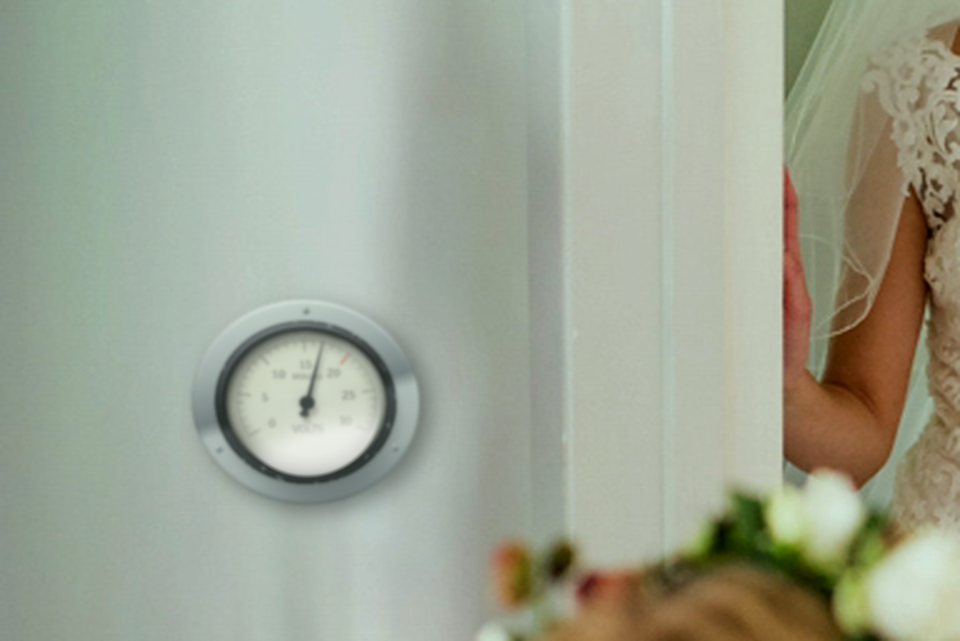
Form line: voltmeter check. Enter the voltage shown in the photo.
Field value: 17 V
